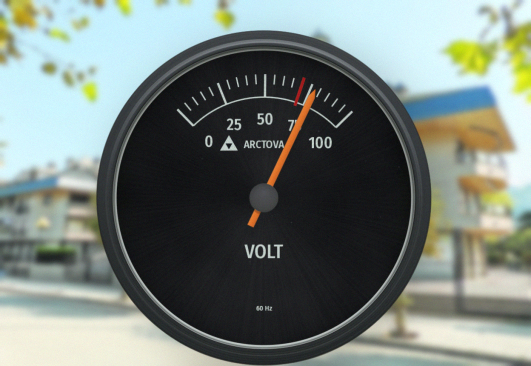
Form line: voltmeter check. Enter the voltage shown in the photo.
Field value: 77.5 V
